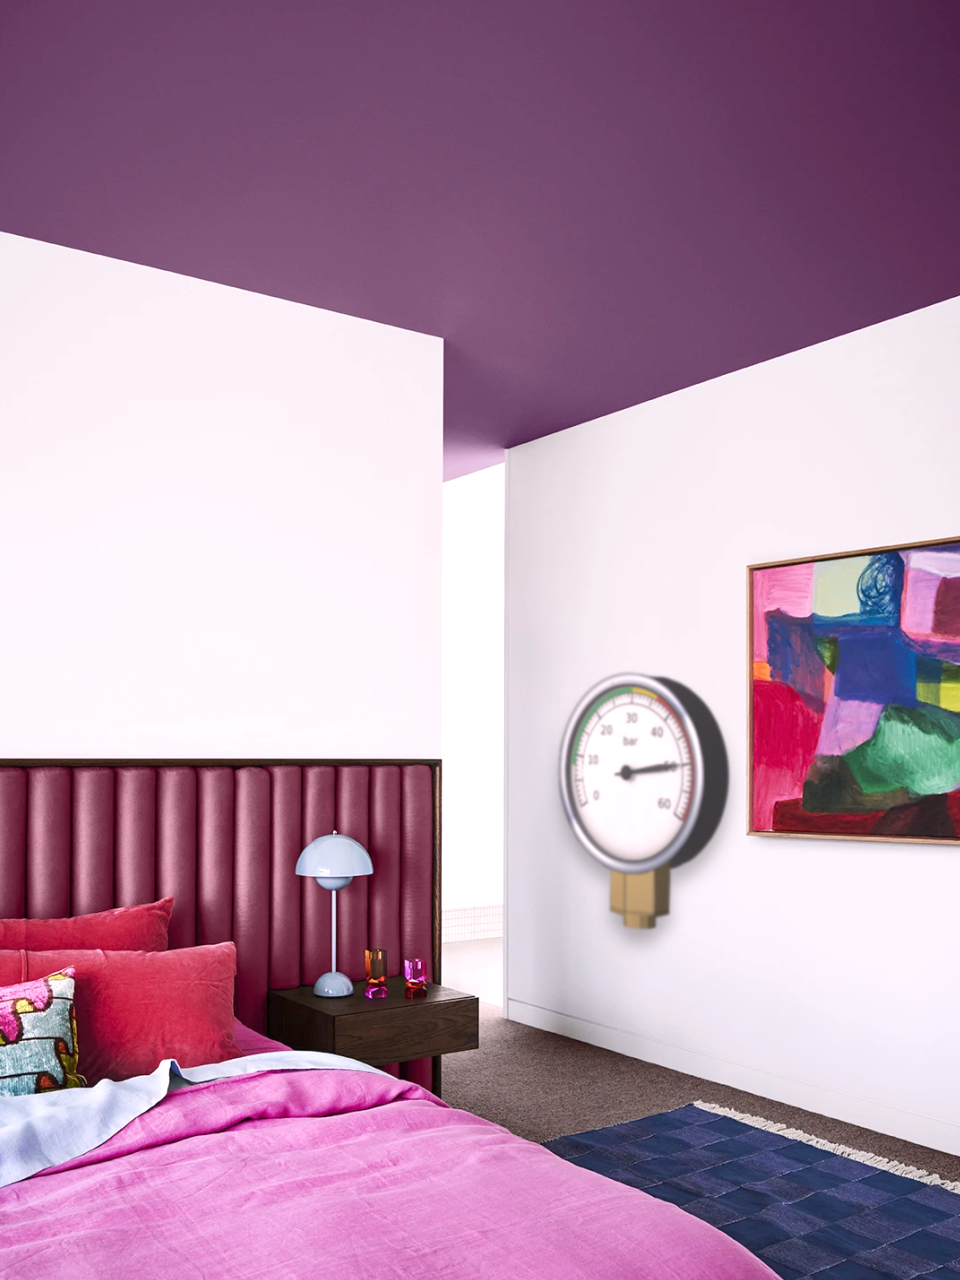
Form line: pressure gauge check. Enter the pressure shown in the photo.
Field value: 50 bar
